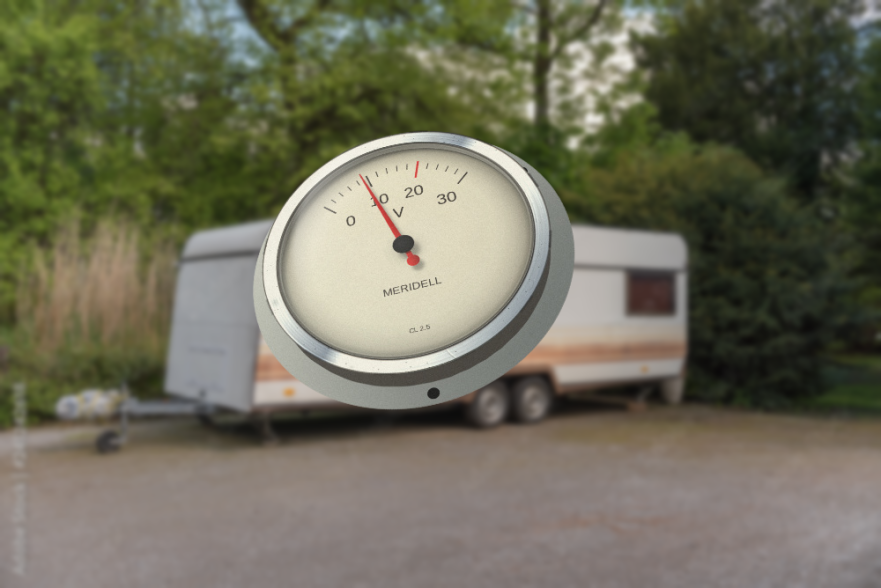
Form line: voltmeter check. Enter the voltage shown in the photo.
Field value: 9 V
